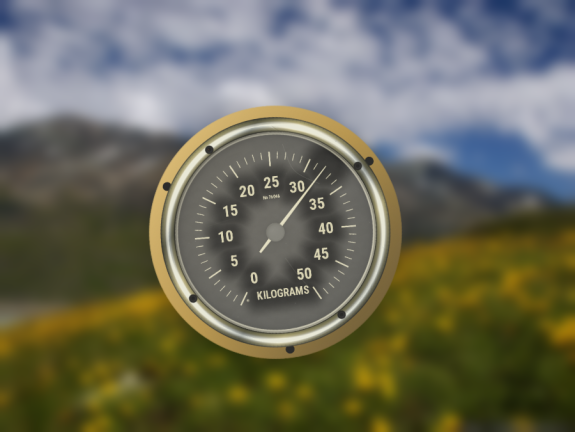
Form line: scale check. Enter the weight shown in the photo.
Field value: 32 kg
